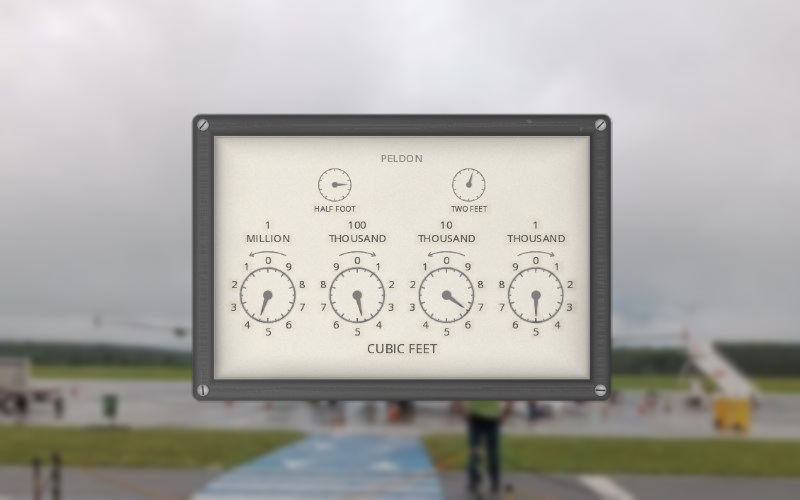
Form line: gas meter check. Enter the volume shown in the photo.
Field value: 446500 ft³
